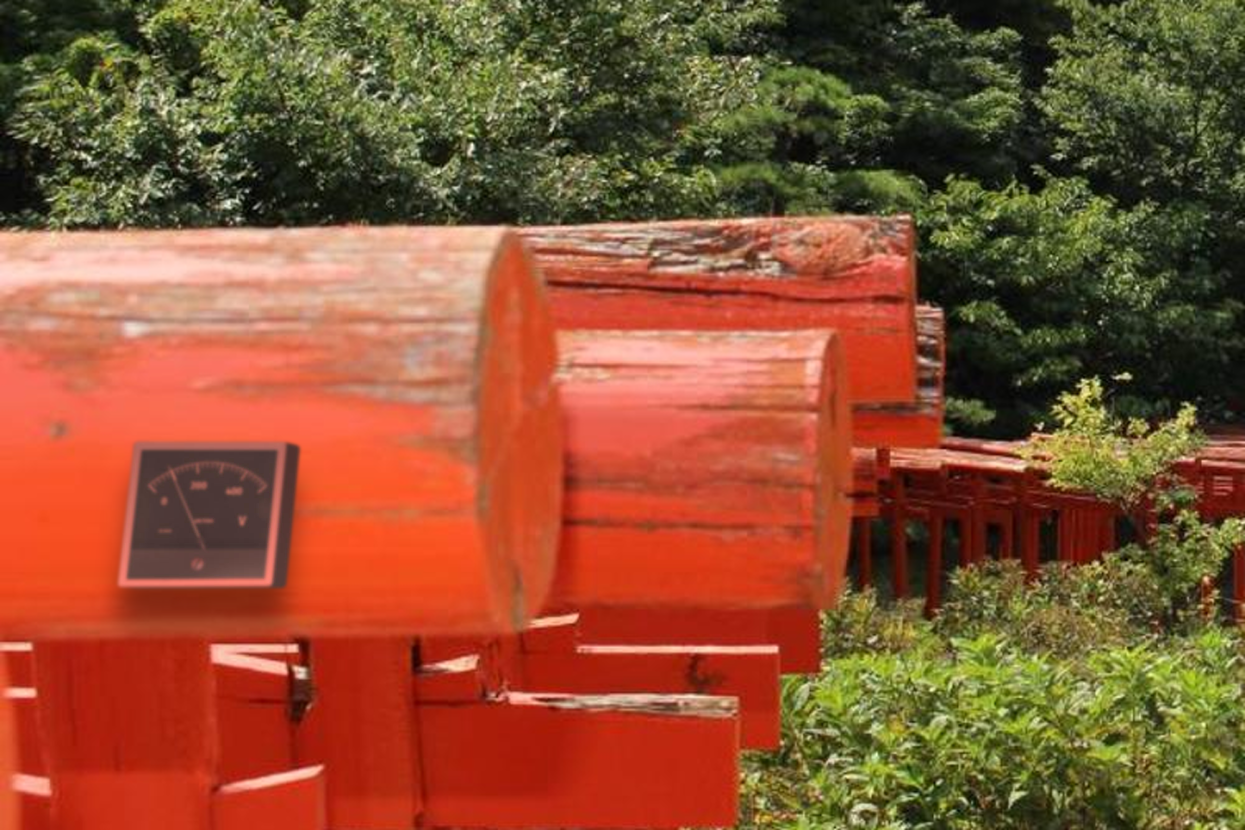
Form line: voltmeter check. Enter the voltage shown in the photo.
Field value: 100 V
